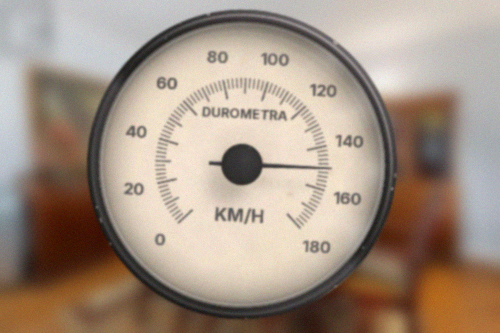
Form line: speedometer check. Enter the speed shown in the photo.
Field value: 150 km/h
